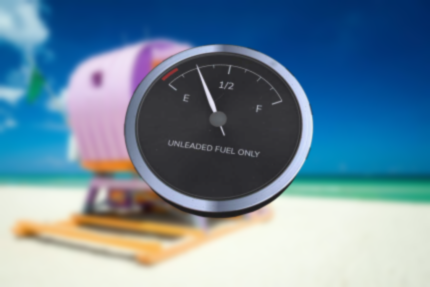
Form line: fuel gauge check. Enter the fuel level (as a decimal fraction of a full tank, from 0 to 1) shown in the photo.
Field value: 0.25
